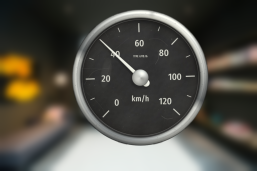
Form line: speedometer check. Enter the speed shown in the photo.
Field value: 40 km/h
